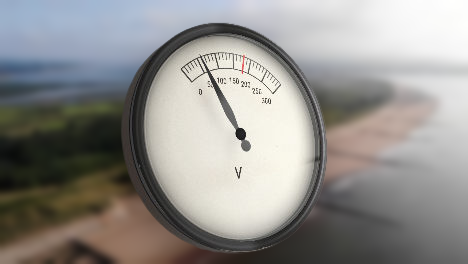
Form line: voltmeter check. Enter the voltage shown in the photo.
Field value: 50 V
